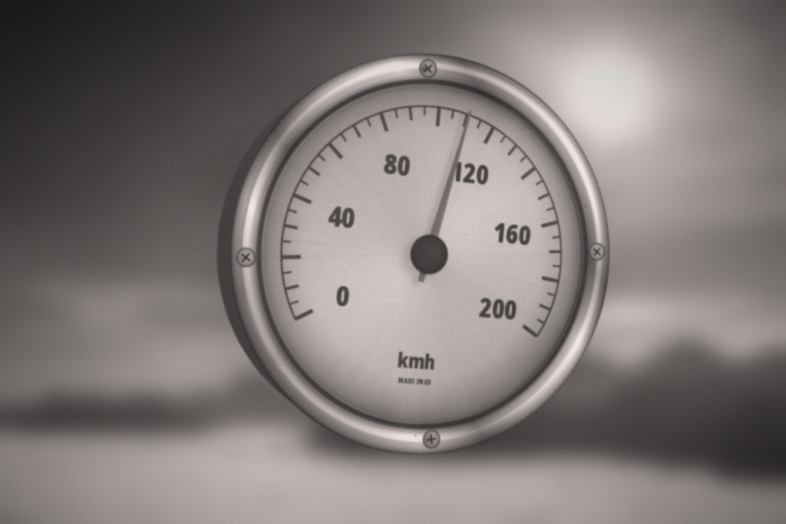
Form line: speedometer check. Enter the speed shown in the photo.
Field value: 110 km/h
